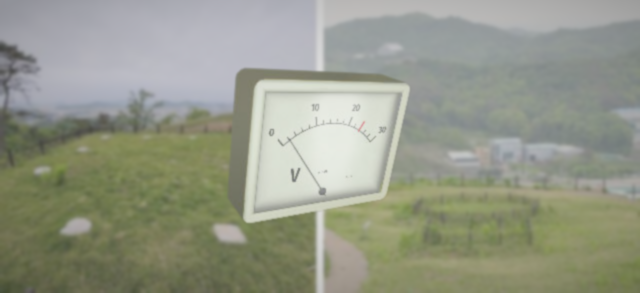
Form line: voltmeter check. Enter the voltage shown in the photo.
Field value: 2 V
